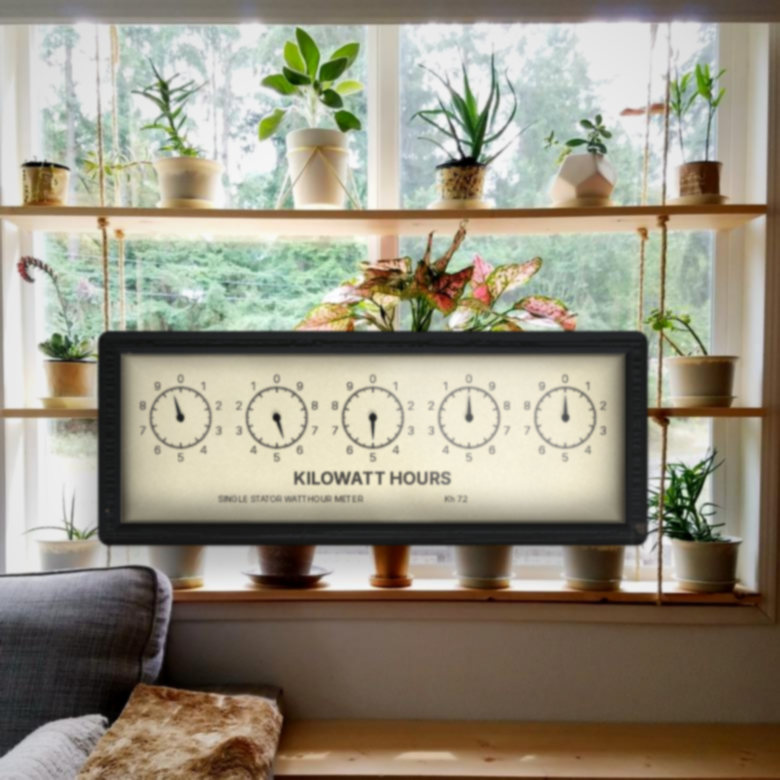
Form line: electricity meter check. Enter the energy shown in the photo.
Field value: 95500 kWh
